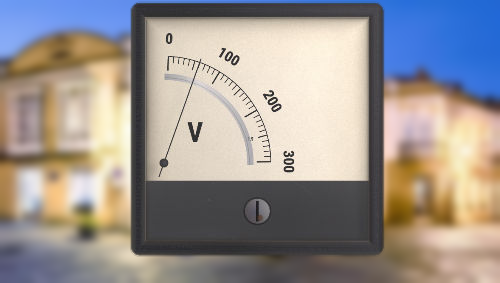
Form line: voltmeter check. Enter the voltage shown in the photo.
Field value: 60 V
